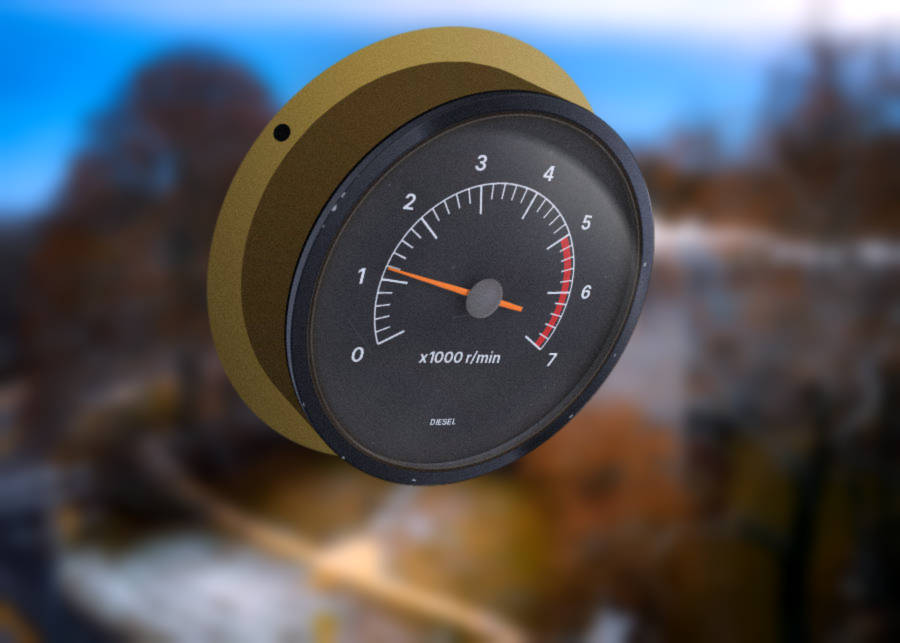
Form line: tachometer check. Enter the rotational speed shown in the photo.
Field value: 1200 rpm
